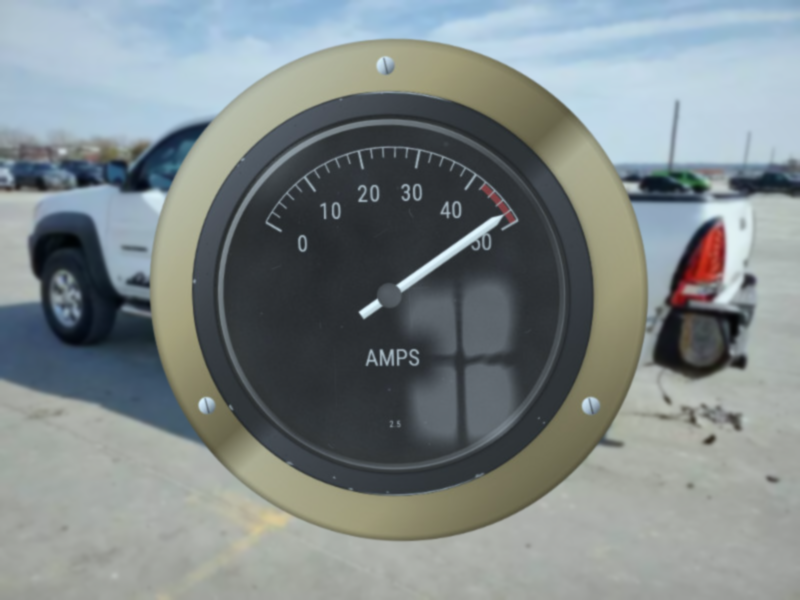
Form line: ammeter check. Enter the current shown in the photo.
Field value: 48 A
